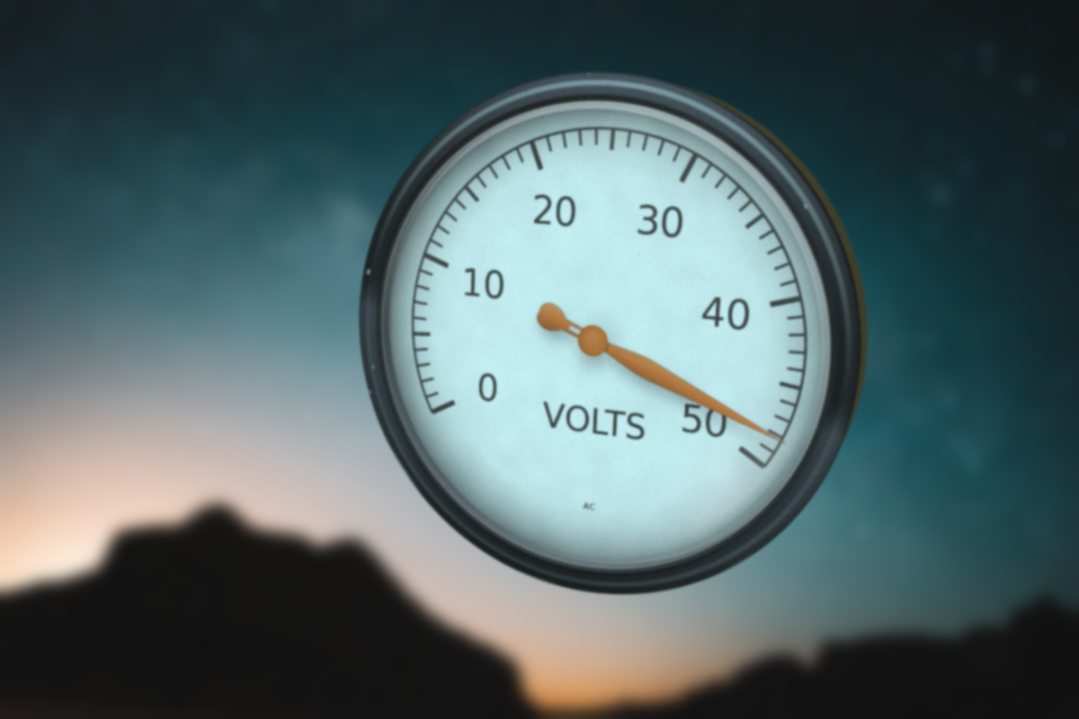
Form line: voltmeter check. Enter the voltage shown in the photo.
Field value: 48 V
